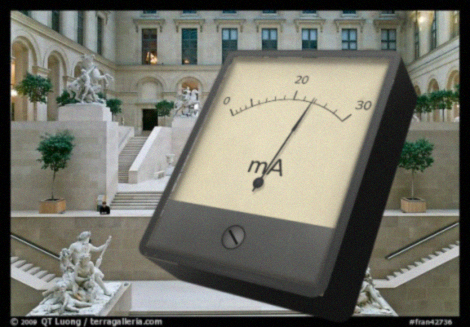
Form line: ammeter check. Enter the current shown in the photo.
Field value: 24 mA
